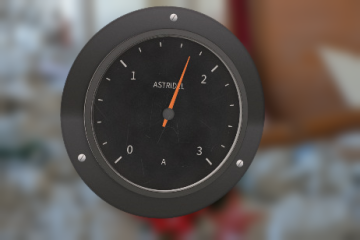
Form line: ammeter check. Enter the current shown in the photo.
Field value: 1.7 A
